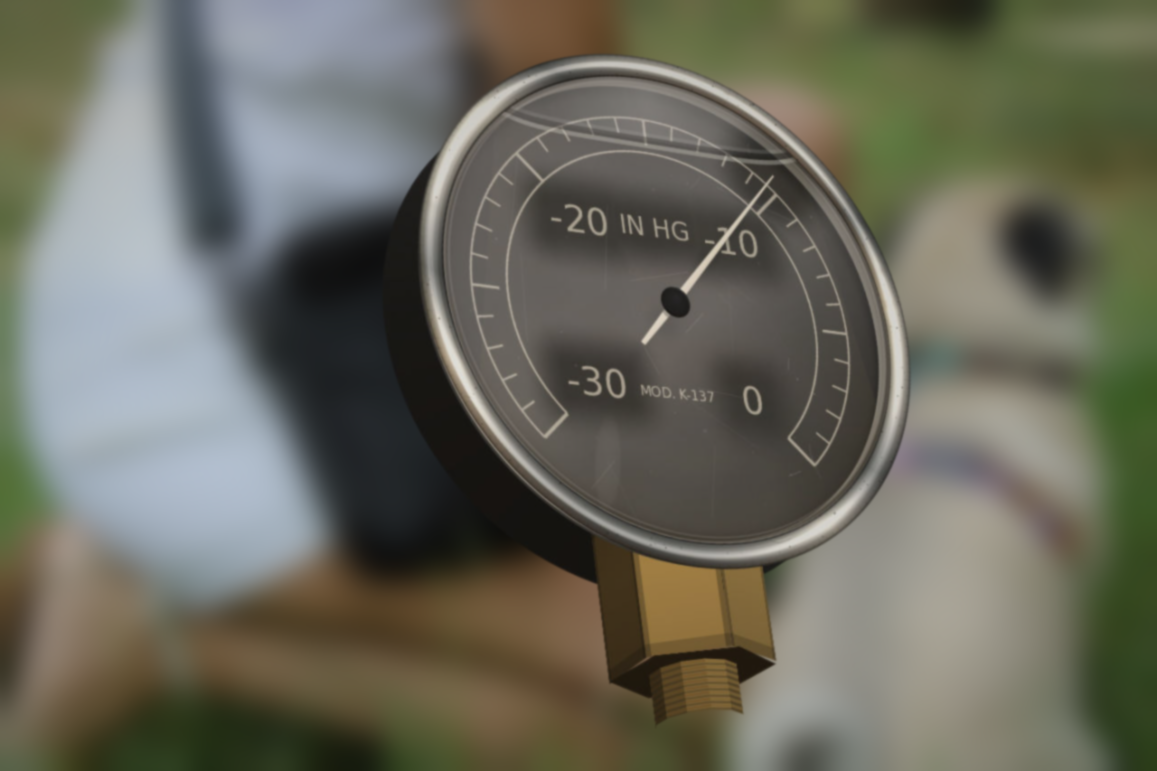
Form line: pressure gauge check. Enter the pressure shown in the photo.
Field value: -10.5 inHg
